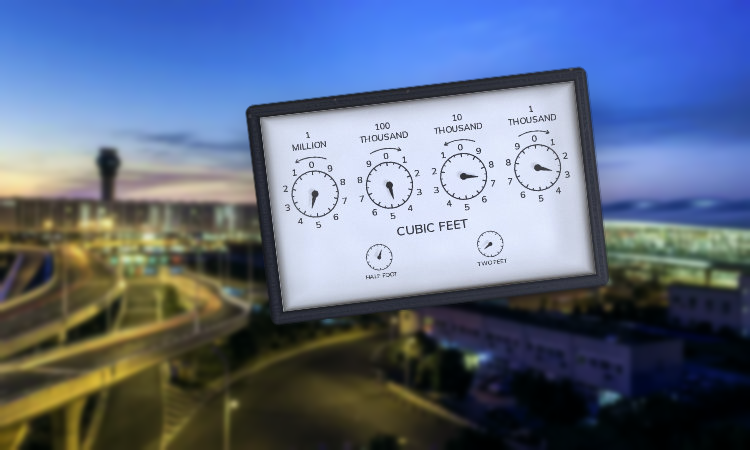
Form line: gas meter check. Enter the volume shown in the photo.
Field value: 447300 ft³
